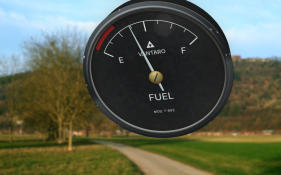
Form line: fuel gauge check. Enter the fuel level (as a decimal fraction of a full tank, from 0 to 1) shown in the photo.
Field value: 0.375
